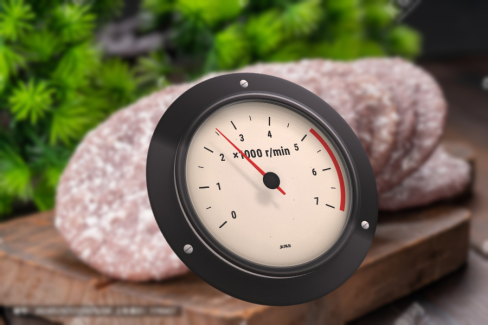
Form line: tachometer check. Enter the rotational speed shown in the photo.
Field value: 2500 rpm
